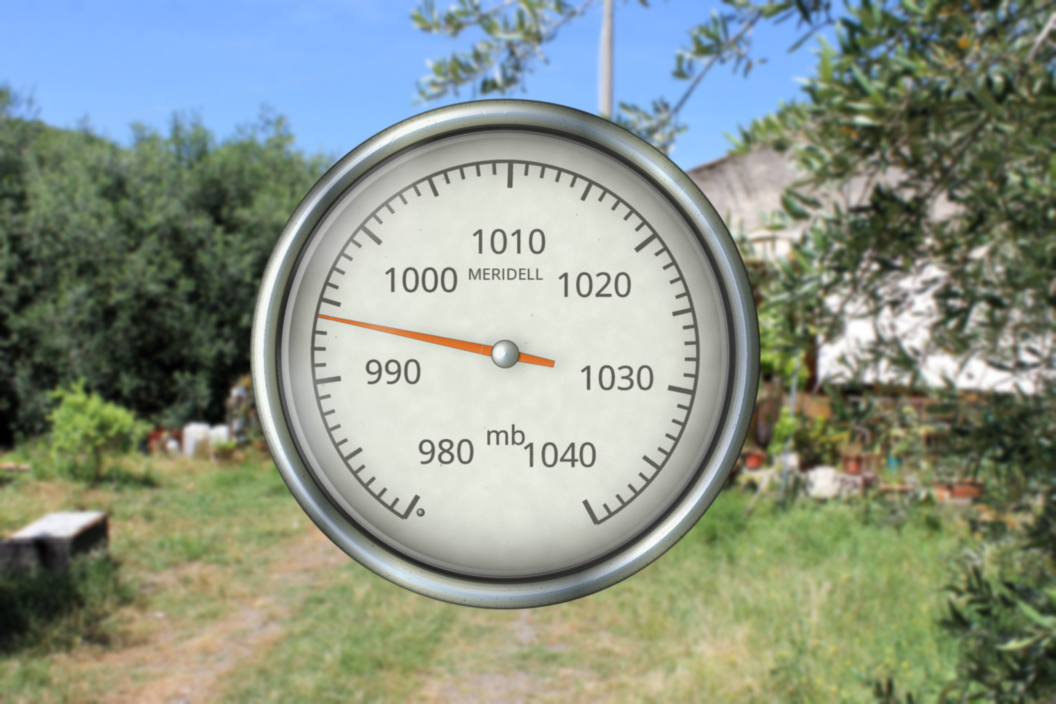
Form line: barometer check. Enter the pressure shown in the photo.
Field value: 994 mbar
